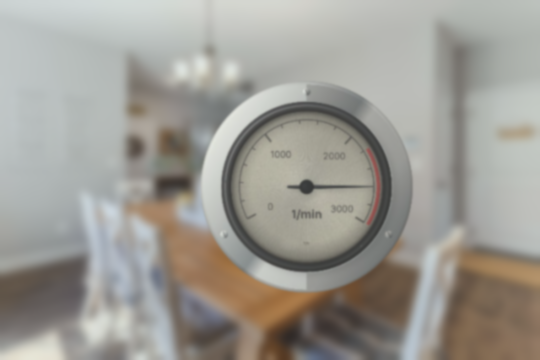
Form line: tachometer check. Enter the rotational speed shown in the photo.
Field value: 2600 rpm
